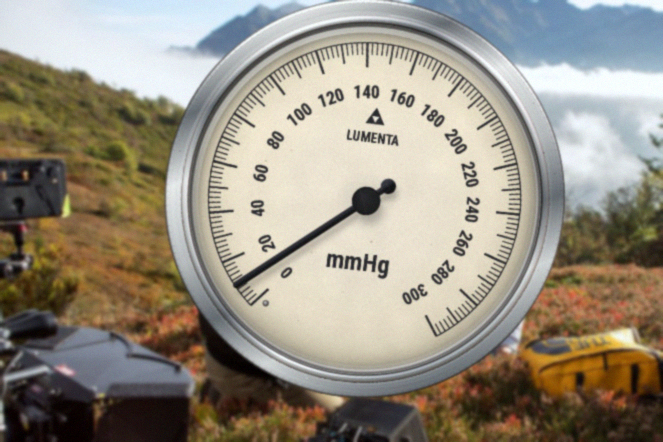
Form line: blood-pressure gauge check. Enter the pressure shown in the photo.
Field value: 10 mmHg
